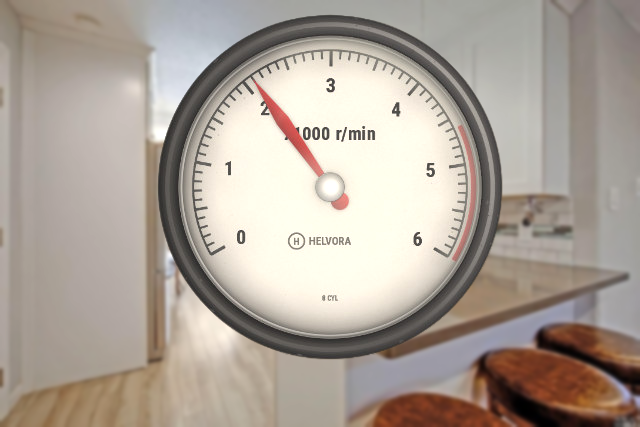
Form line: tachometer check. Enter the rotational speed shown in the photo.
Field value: 2100 rpm
